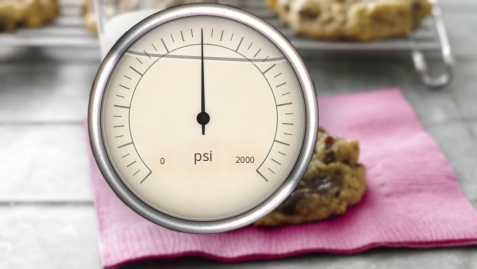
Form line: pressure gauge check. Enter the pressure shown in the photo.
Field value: 1000 psi
